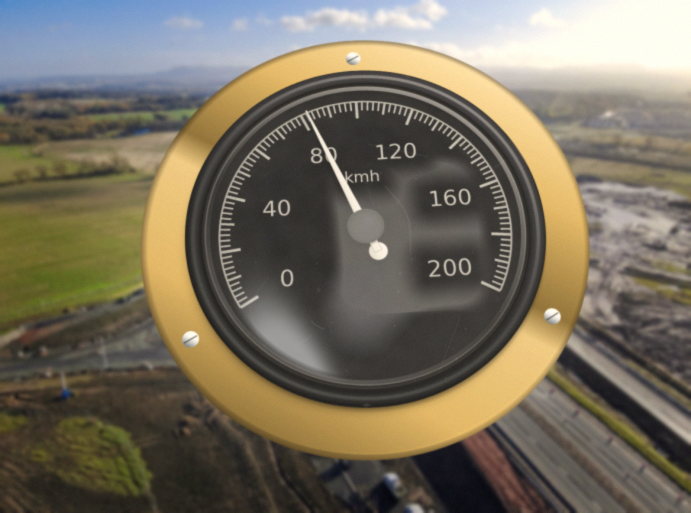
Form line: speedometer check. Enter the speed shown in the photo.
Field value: 82 km/h
